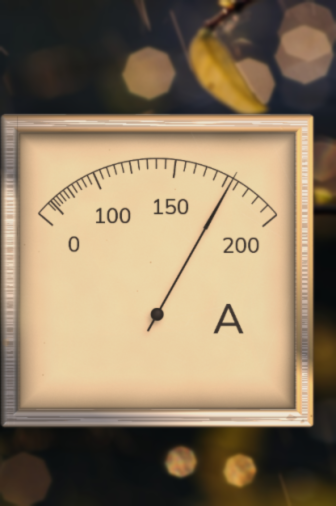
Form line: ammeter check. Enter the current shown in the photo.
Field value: 177.5 A
